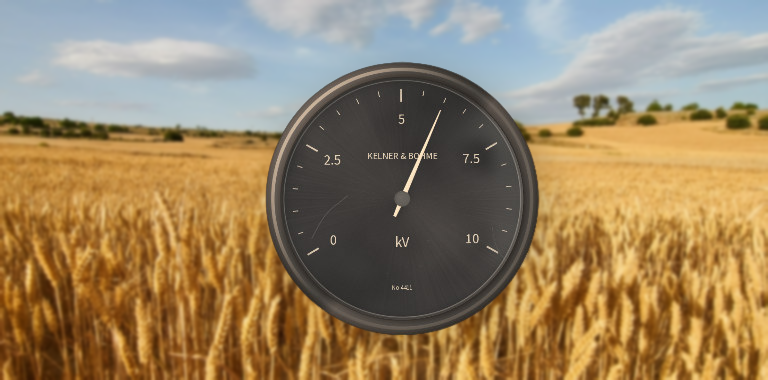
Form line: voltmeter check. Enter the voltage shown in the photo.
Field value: 6 kV
